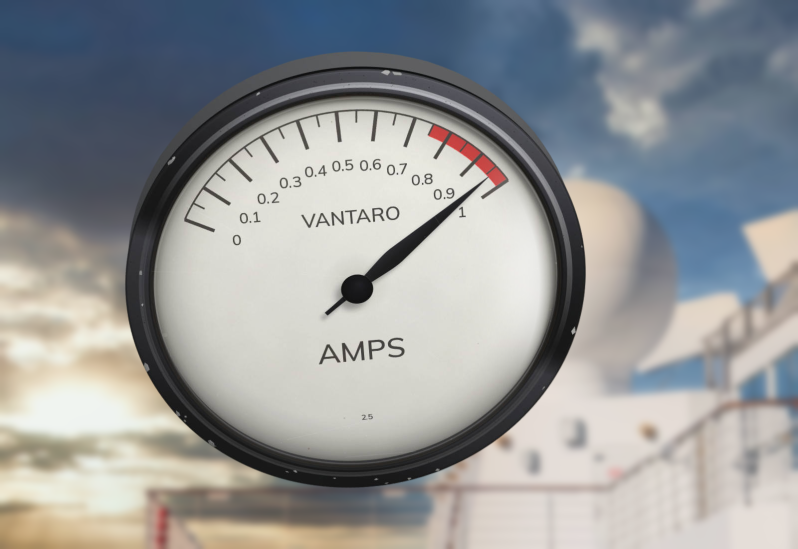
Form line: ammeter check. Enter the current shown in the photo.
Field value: 0.95 A
